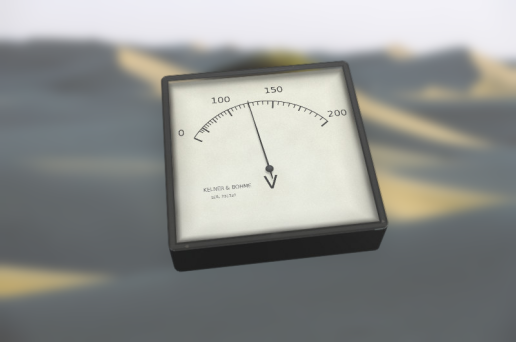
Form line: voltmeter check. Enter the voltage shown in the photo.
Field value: 125 V
